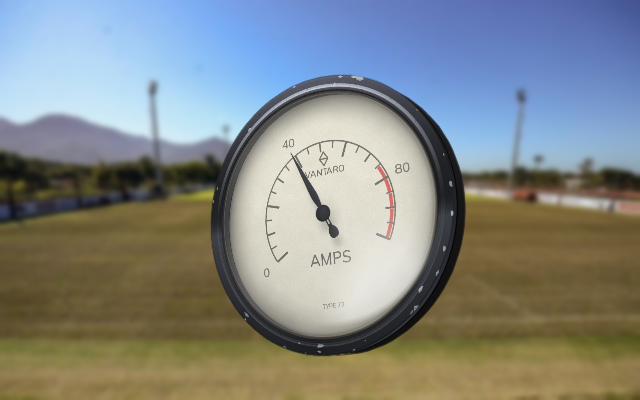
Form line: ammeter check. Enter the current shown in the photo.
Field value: 40 A
